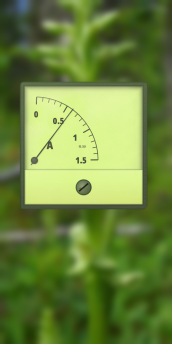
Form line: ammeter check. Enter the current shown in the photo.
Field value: 0.6 A
